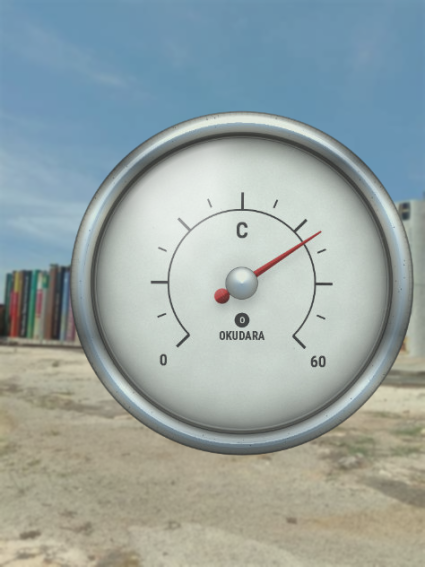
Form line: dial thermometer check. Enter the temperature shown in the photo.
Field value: 42.5 °C
